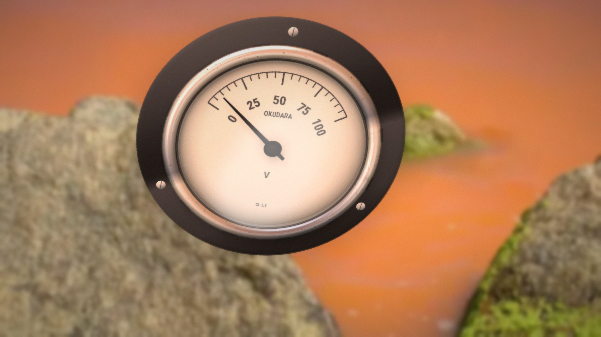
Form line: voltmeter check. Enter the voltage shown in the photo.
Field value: 10 V
